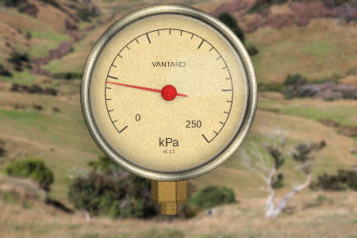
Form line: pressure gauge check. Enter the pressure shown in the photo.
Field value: 45 kPa
